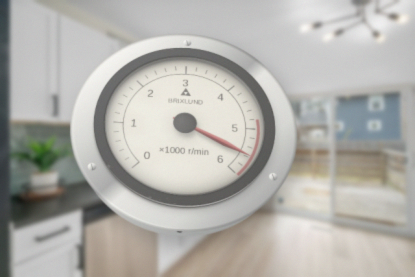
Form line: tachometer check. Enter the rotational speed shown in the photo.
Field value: 5600 rpm
